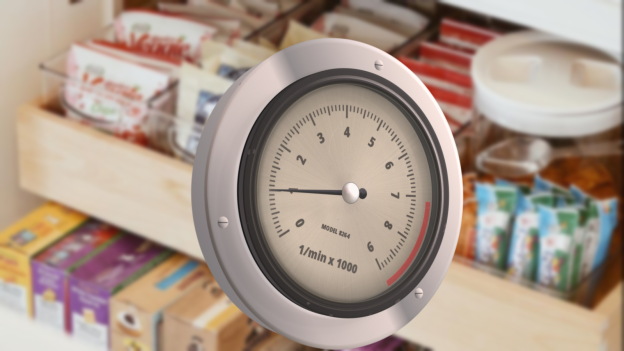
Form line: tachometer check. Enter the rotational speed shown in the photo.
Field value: 1000 rpm
